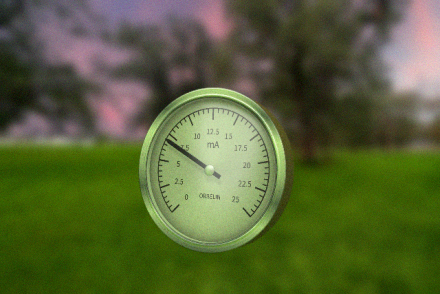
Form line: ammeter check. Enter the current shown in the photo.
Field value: 7 mA
